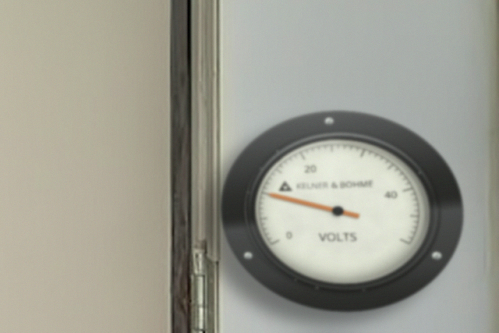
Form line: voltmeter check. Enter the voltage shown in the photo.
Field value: 10 V
